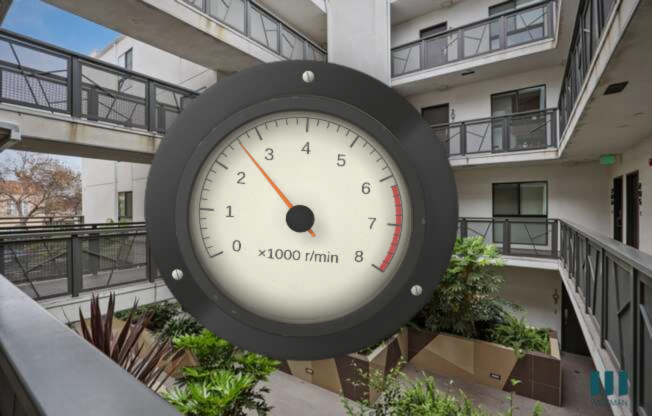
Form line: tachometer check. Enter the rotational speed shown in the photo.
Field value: 2600 rpm
